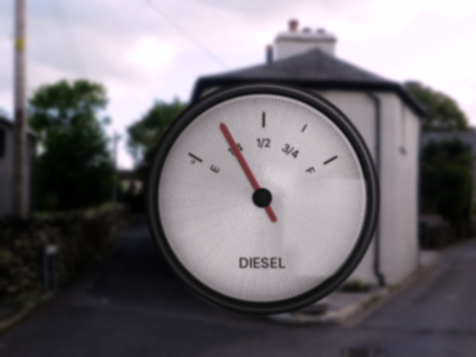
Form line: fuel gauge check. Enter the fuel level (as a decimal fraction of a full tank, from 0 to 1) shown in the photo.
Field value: 0.25
